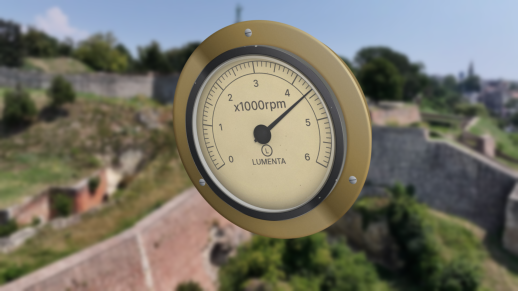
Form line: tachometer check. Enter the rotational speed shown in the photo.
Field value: 4400 rpm
